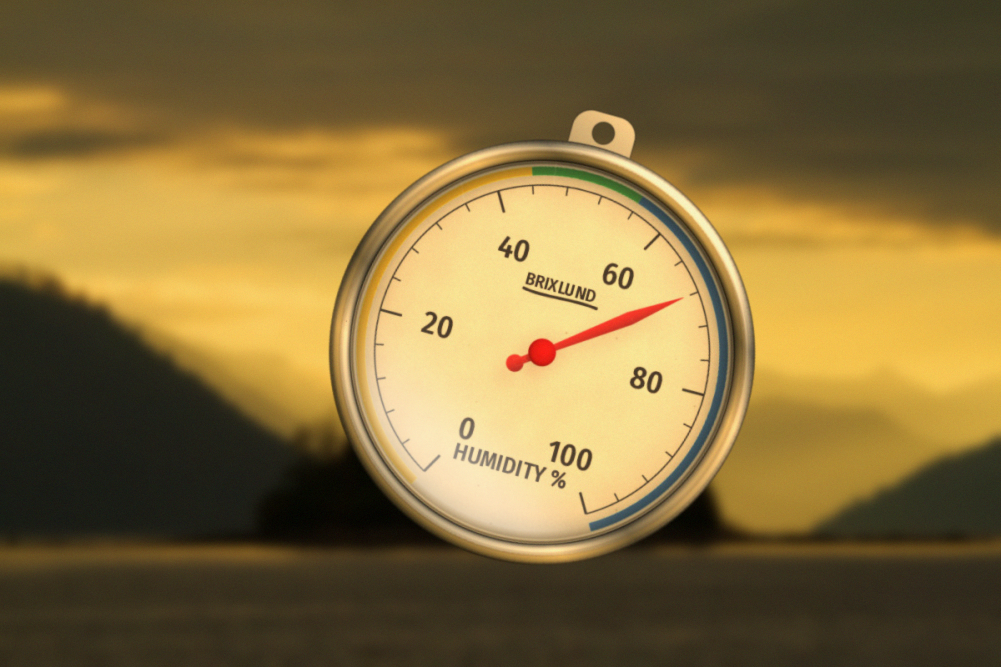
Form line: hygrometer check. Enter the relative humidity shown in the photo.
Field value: 68 %
